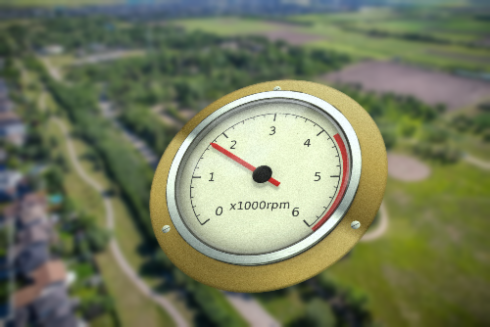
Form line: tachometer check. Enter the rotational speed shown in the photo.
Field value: 1700 rpm
